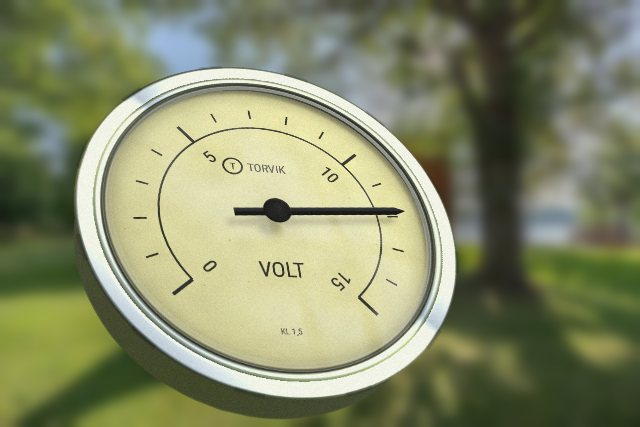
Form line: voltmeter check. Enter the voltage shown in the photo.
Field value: 12 V
